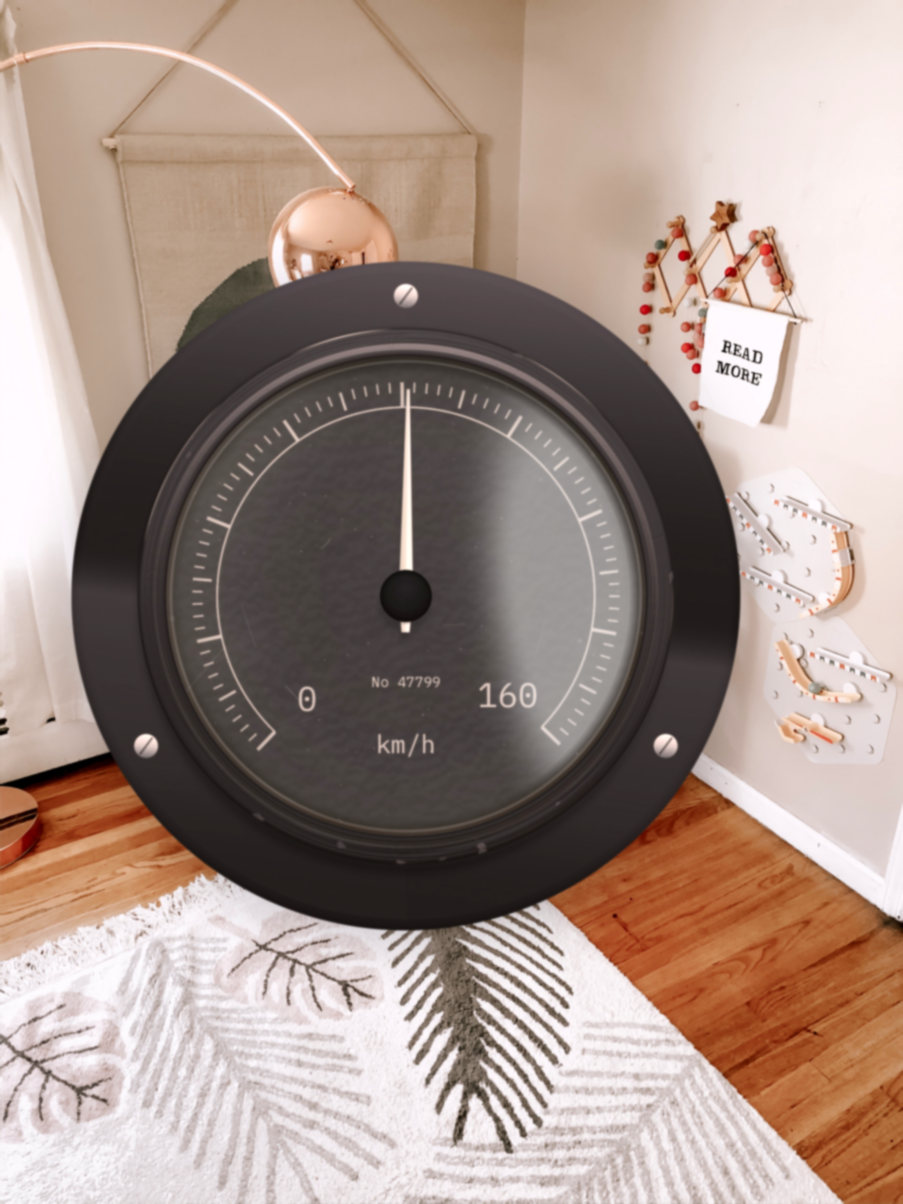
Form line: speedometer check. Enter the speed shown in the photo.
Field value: 81 km/h
